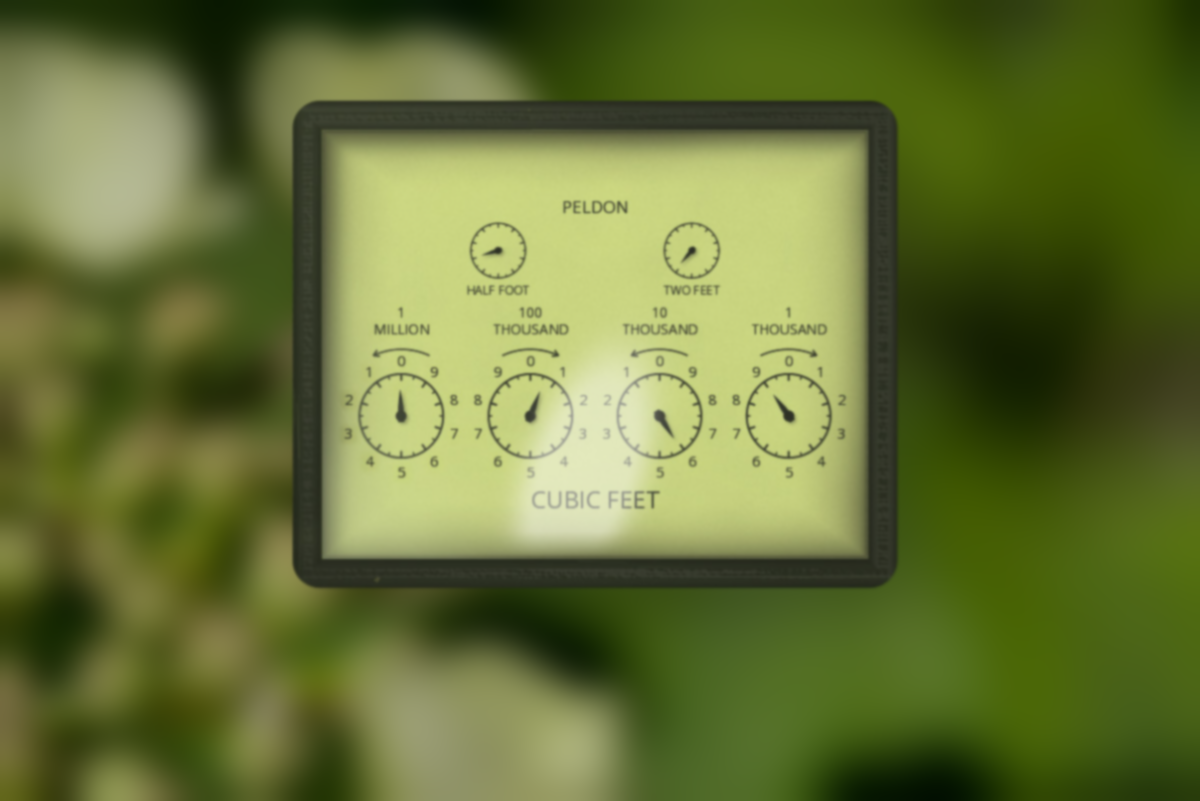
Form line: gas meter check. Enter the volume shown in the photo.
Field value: 5900 ft³
